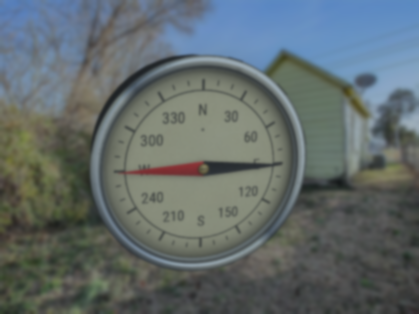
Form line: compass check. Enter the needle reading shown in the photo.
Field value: 270 °
